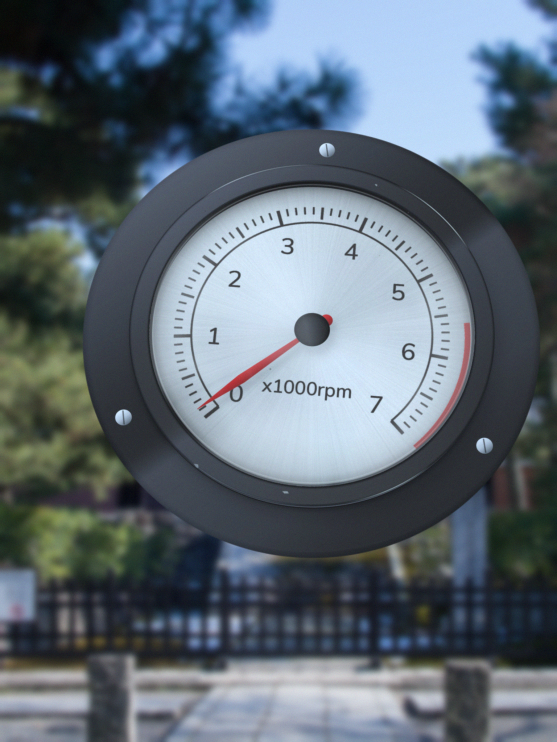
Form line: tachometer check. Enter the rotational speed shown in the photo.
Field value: 100 rpm
